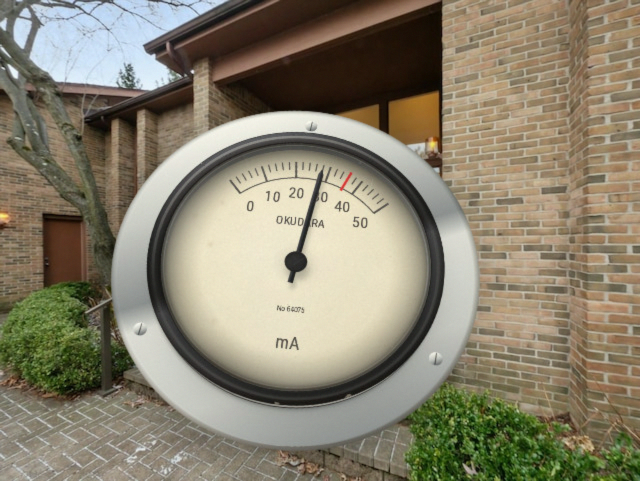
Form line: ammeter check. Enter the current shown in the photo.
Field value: 28 mA
